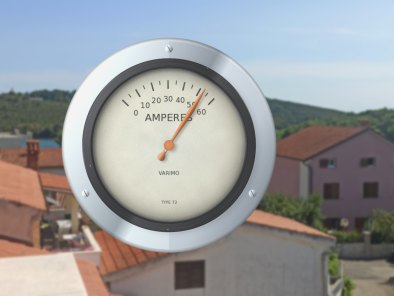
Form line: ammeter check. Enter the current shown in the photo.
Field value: 52.5 A
